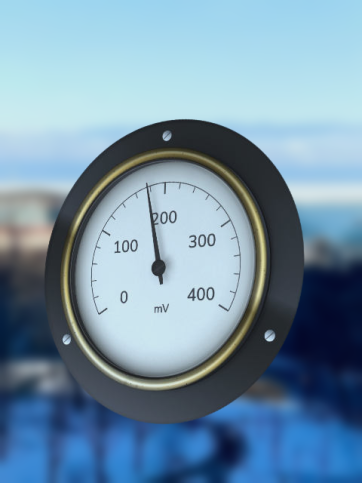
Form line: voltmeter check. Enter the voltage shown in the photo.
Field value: 180 mV
